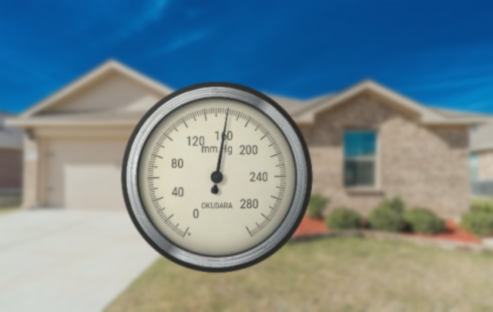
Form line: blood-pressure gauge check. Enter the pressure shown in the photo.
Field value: 160 mmHg
